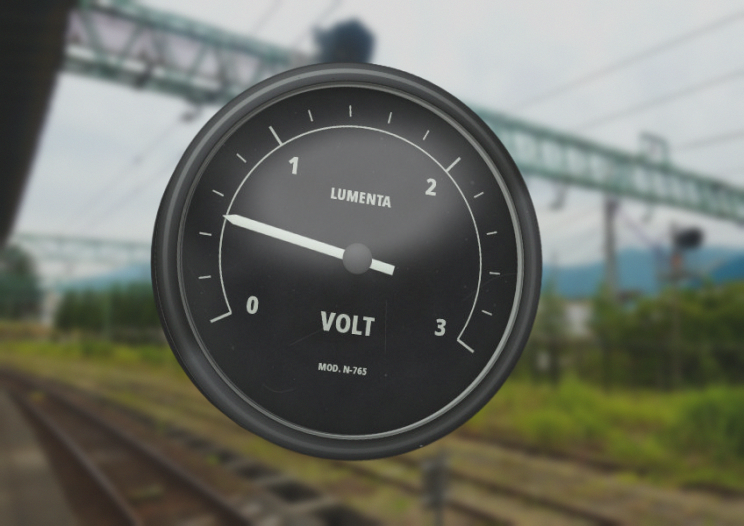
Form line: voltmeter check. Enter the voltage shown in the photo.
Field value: 0.5 V
